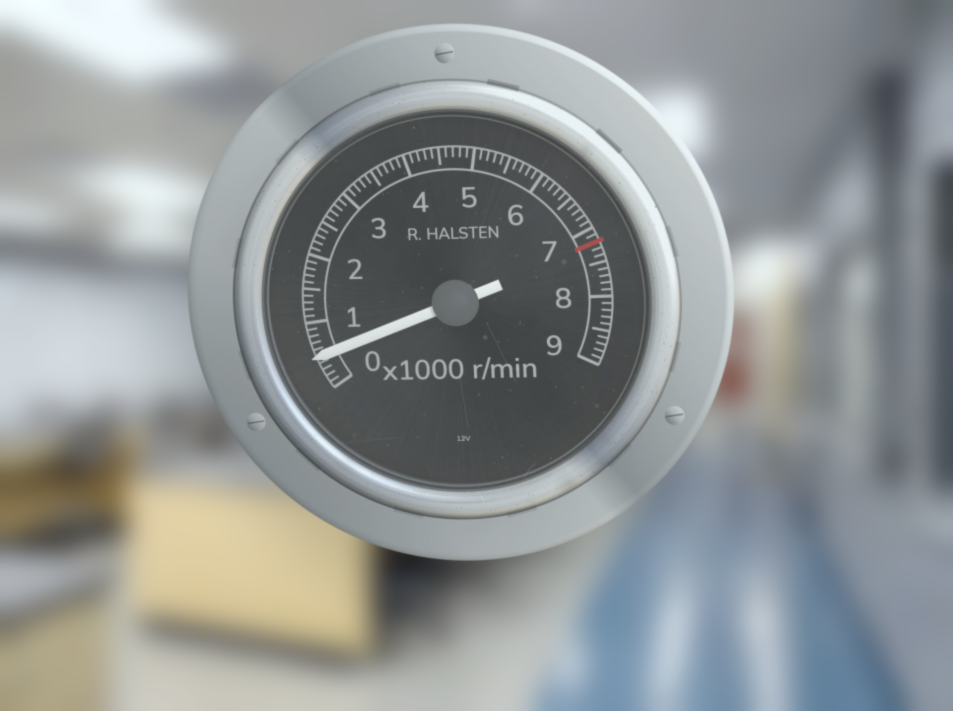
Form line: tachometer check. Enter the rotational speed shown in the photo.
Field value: 500 rpm
